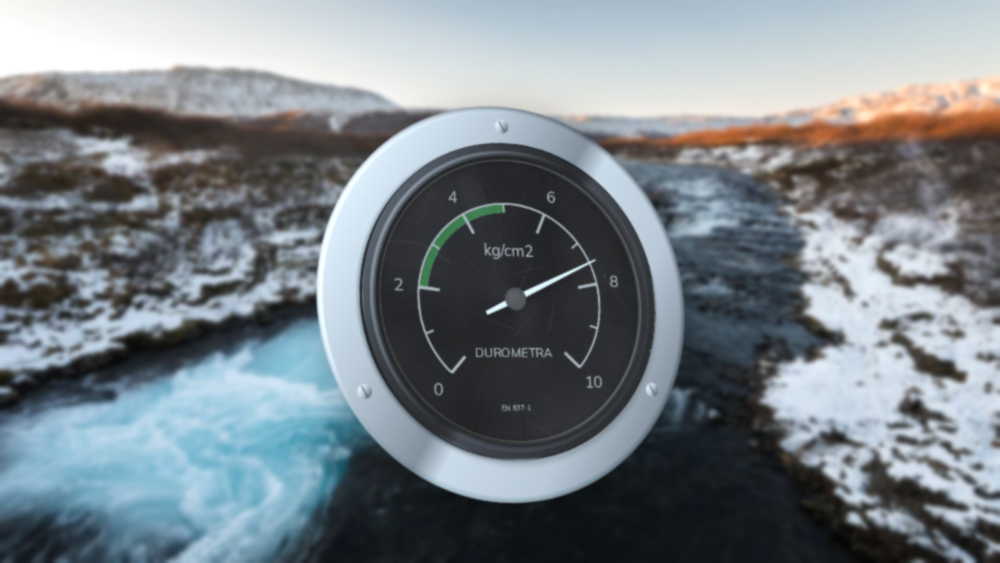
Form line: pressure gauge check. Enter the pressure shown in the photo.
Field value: 7.5 kg/cm²
